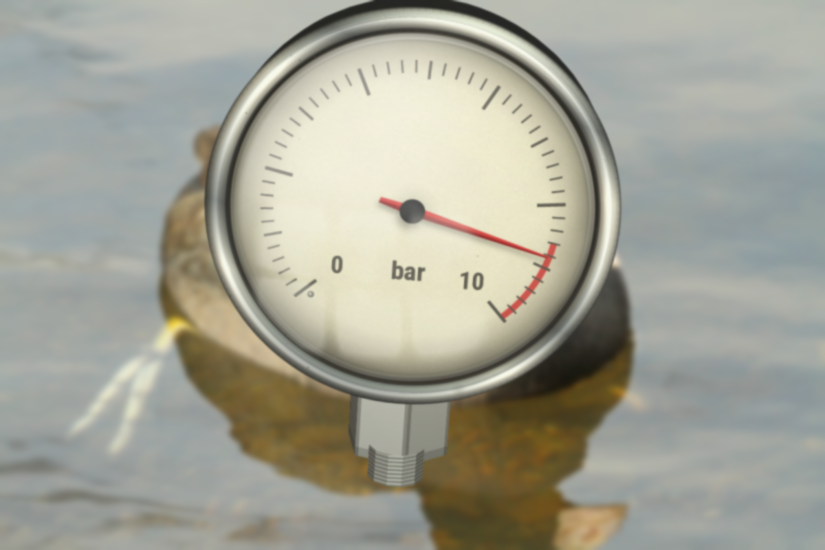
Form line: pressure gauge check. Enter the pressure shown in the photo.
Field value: 8.8 bar
